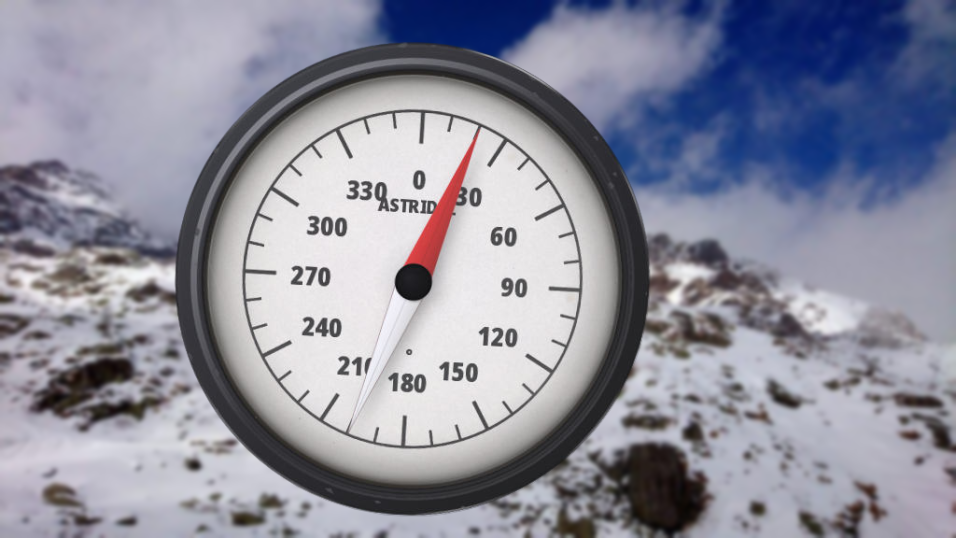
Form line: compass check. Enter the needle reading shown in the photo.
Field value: 20 °
